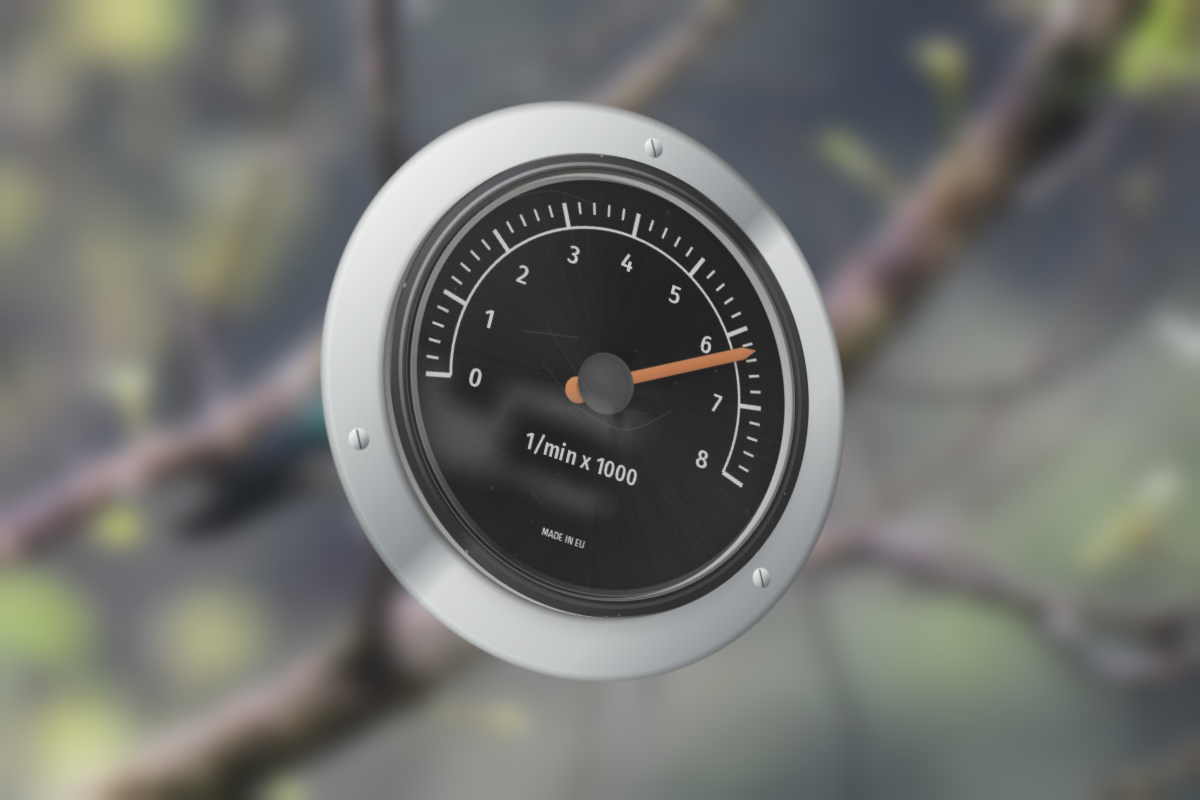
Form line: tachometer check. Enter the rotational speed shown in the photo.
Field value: 6300 rpm
